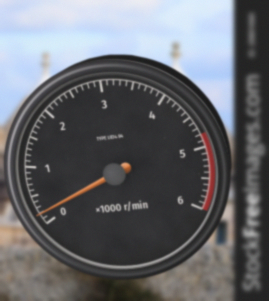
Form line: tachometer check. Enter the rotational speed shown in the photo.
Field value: 200 rpm
